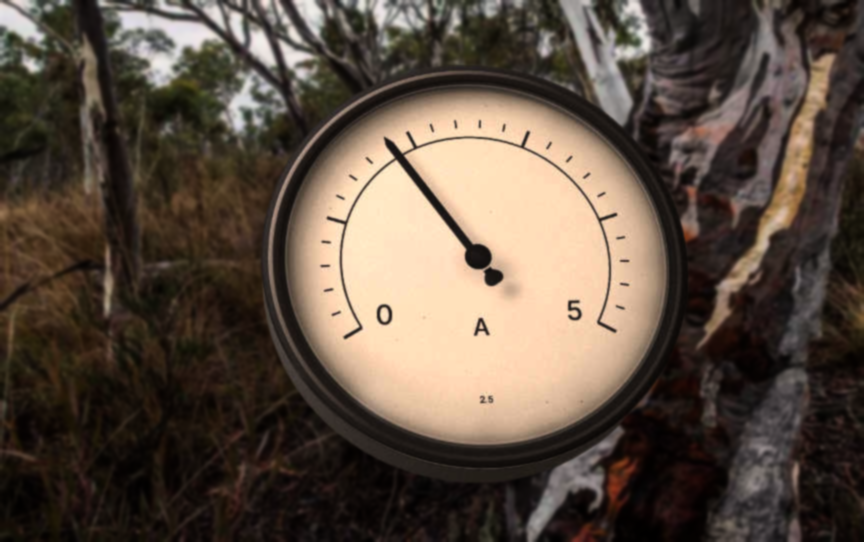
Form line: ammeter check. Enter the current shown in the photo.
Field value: 1.8 A
